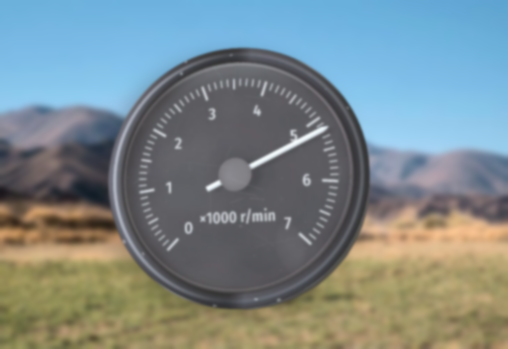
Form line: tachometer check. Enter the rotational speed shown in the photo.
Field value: 5200 rpm
